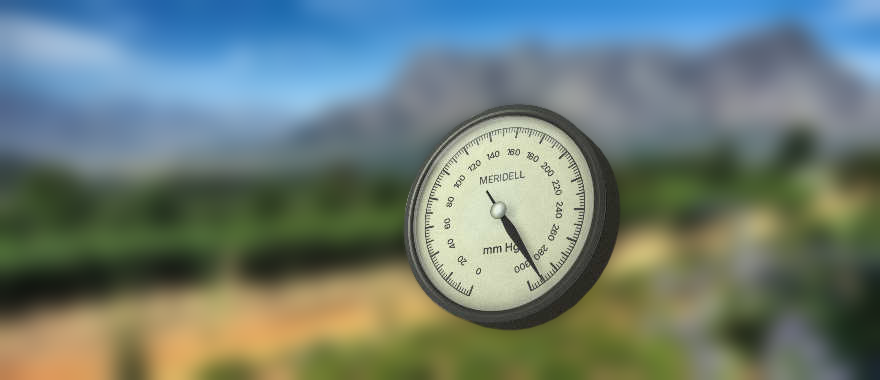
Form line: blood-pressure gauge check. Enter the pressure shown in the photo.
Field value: 290 mmHg
